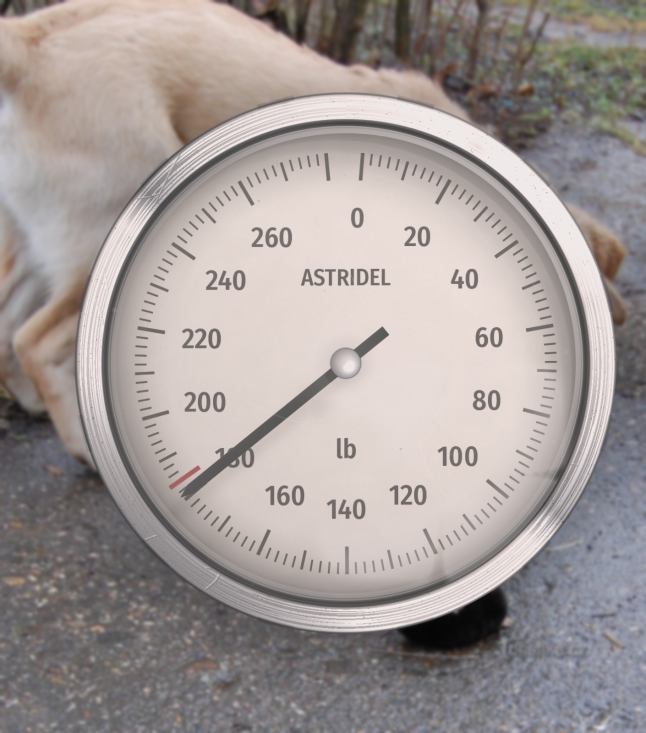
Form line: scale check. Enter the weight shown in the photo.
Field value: 181 lb
